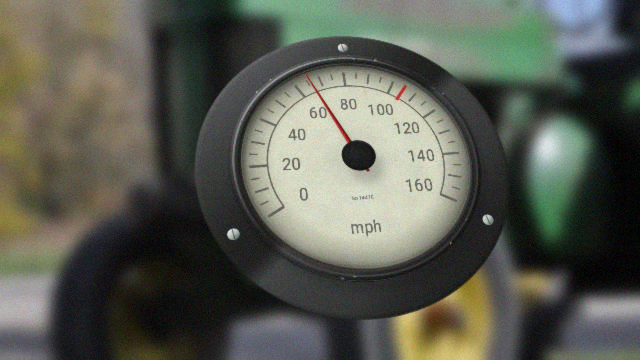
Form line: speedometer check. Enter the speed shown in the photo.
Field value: 65 mph
